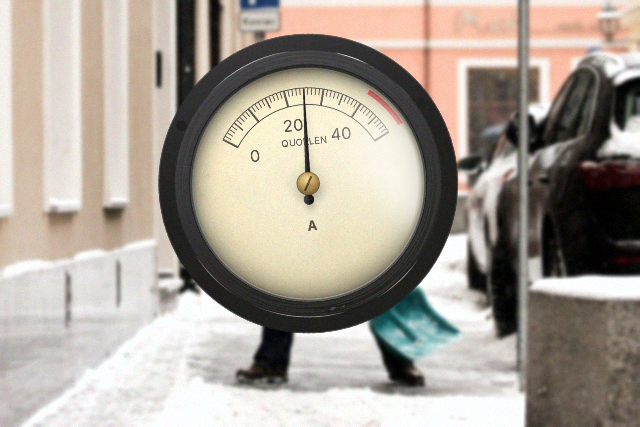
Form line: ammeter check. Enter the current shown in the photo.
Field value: 25 A
